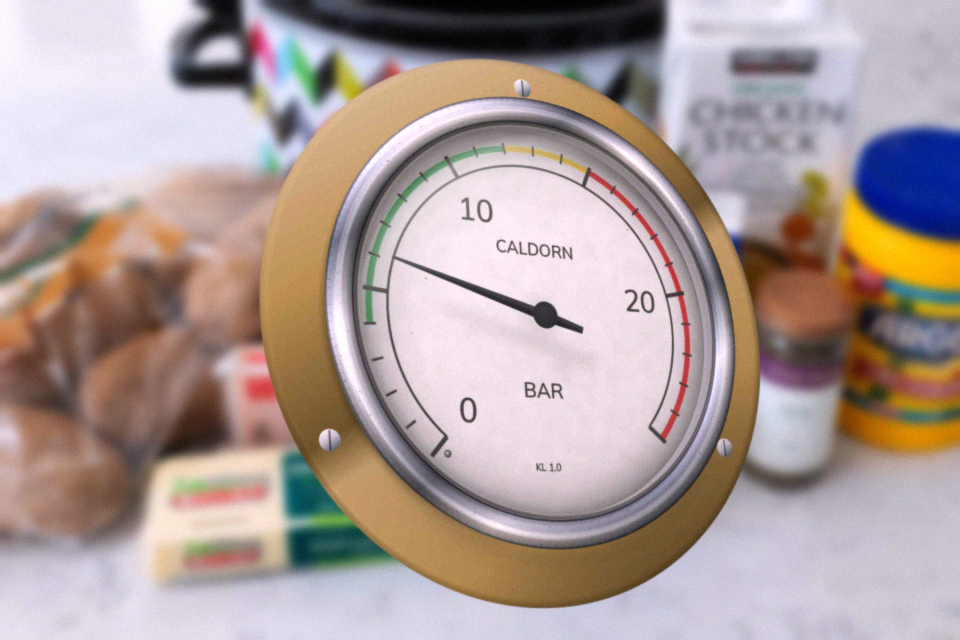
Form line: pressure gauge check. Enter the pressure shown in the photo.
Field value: 6 bar
